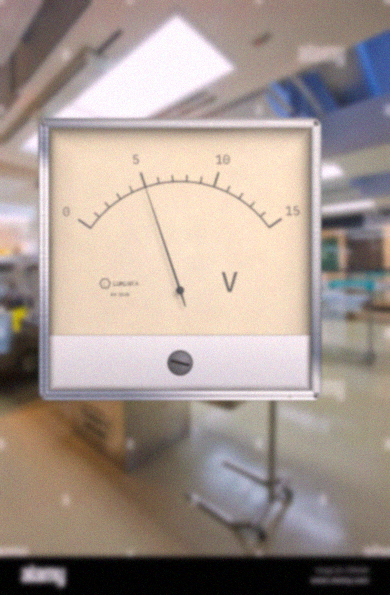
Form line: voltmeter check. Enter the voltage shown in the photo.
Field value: 5 V
